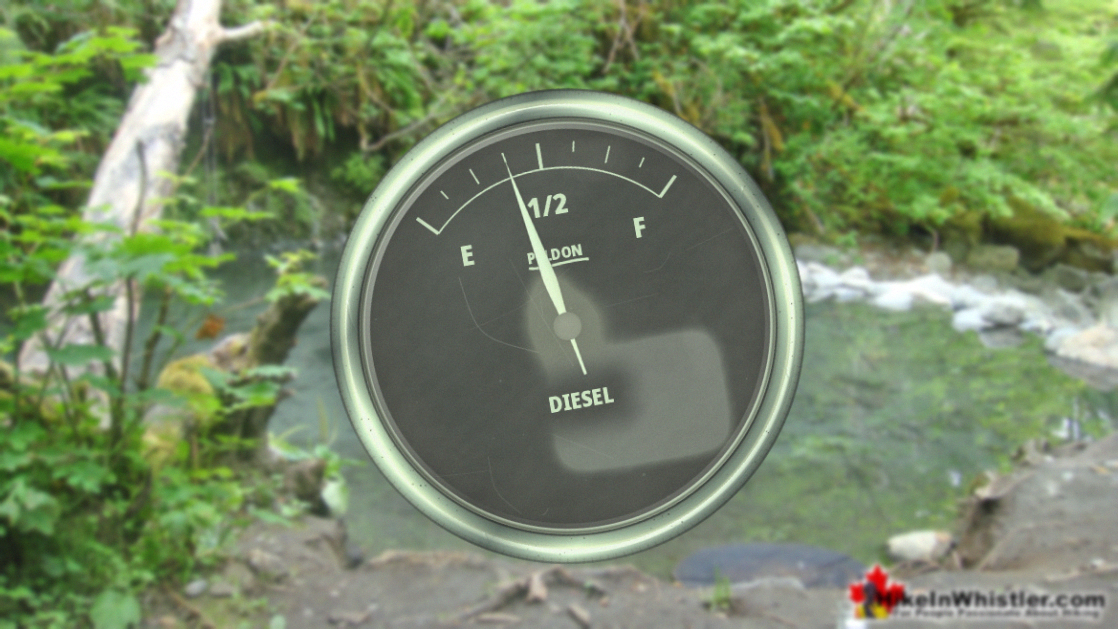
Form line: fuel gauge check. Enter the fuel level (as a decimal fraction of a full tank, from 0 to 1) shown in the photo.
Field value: 0.375
